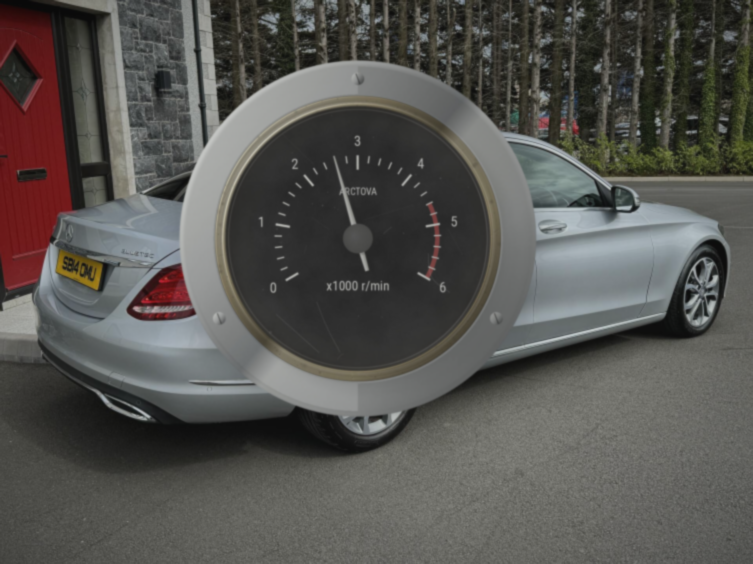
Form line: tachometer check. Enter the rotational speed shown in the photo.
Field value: 2600 rpm
